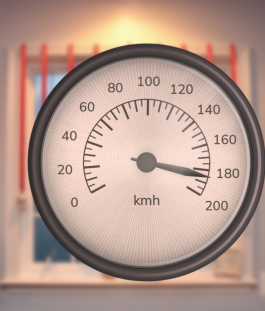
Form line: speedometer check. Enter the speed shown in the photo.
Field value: 185 km/h
